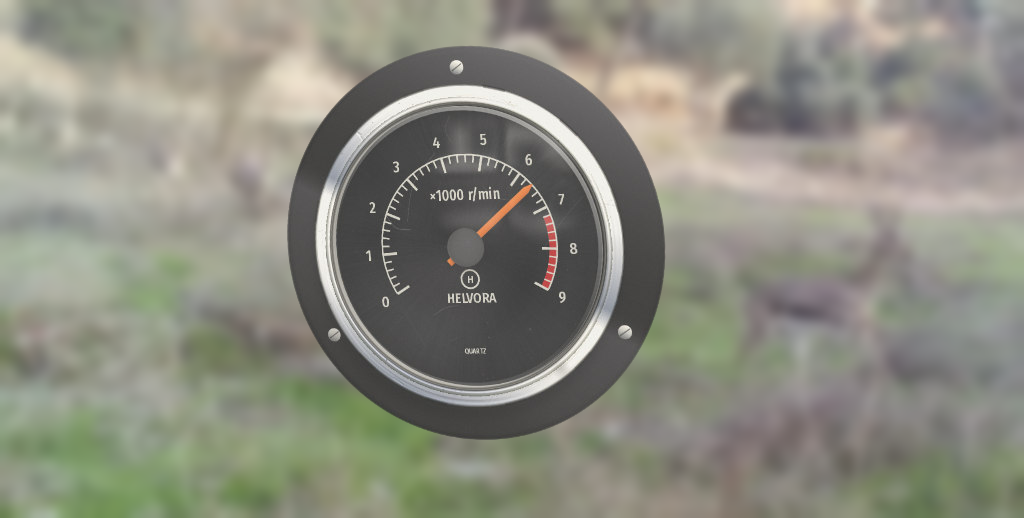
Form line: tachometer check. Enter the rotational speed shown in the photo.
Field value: 6400 rpm
